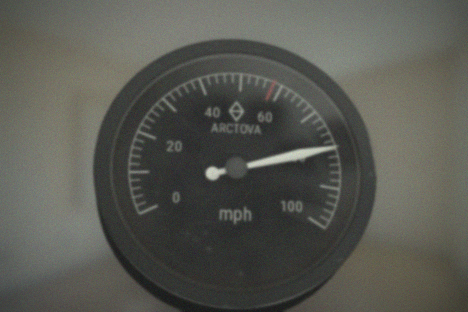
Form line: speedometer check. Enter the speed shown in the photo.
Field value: 80 mph
